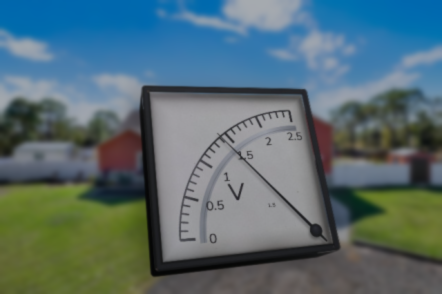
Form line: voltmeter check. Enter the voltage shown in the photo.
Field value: 1.4 V
